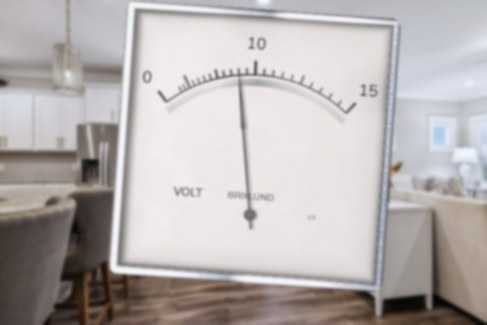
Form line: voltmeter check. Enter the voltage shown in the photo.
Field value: 9 V
